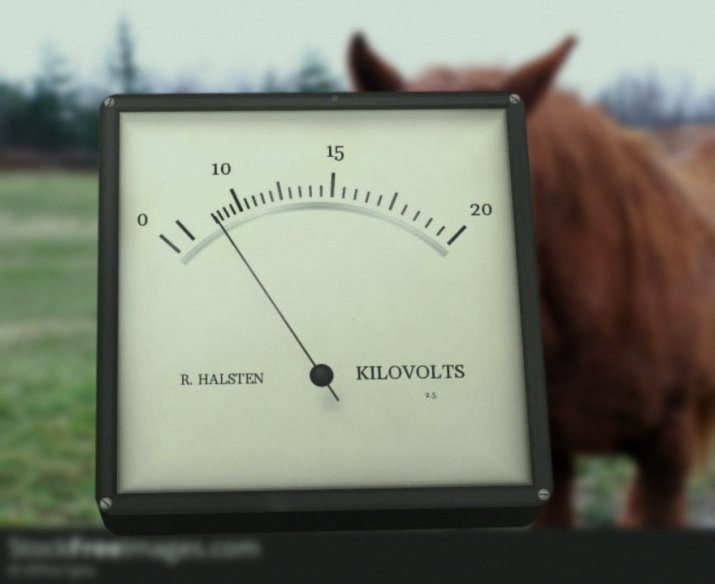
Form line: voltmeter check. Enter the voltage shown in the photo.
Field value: 8 kV
